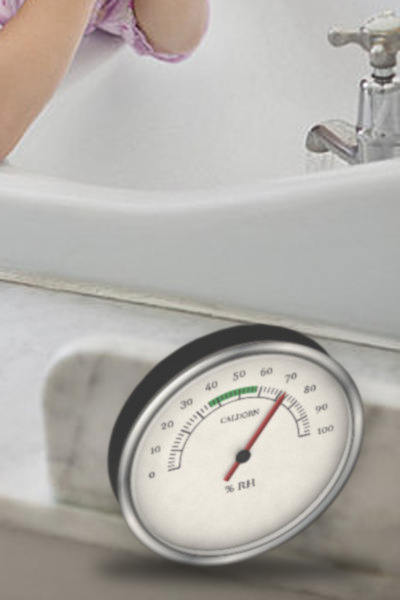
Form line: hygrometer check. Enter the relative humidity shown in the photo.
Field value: 70 %
